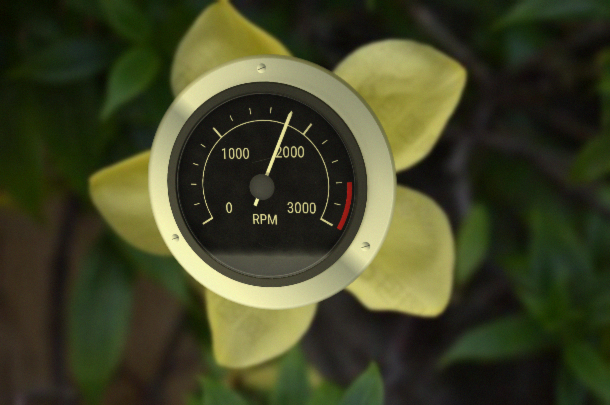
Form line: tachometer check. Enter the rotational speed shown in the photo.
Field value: 1800 rpm
